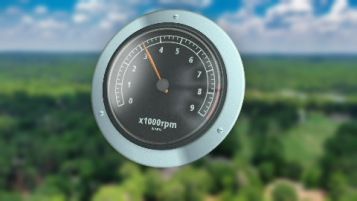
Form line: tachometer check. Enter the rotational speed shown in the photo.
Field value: 3200 rpm
